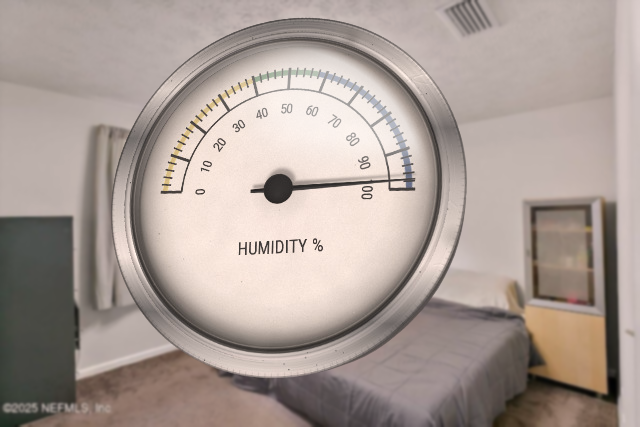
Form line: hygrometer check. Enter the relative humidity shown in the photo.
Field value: 98 %
